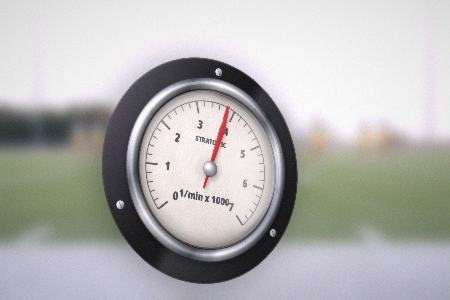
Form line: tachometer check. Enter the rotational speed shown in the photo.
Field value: 3800 rpm
